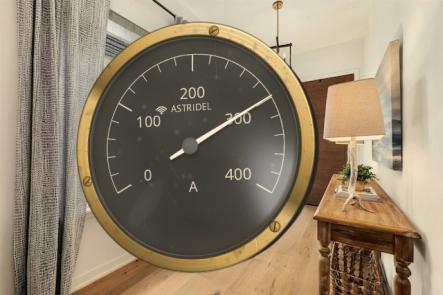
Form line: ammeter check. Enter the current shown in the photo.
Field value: 300 A
